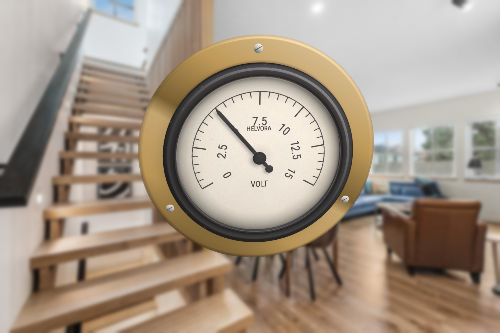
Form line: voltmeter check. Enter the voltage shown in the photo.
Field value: 5 V
